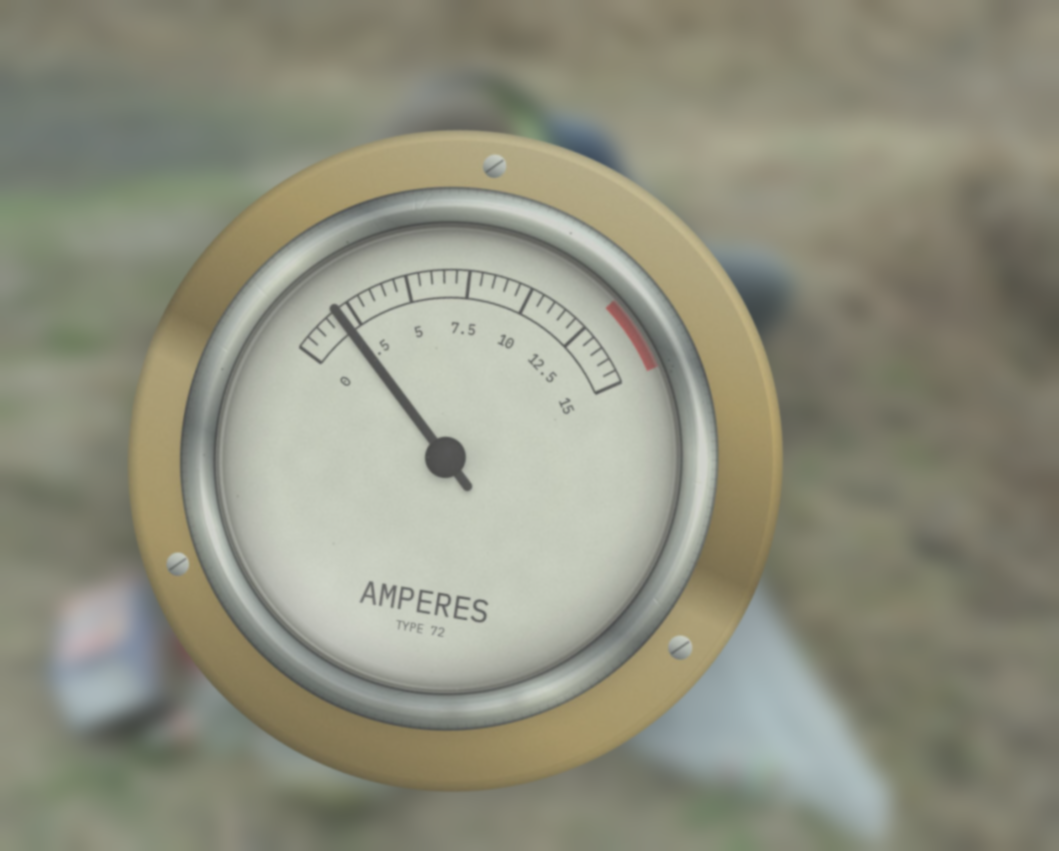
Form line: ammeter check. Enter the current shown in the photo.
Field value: 2 A
